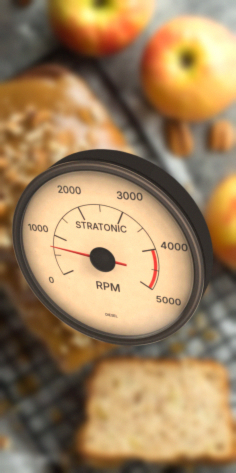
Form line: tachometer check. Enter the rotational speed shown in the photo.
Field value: 750 rpm
